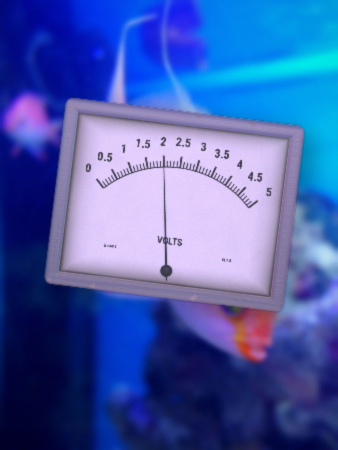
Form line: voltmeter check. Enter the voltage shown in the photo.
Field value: 2 V
